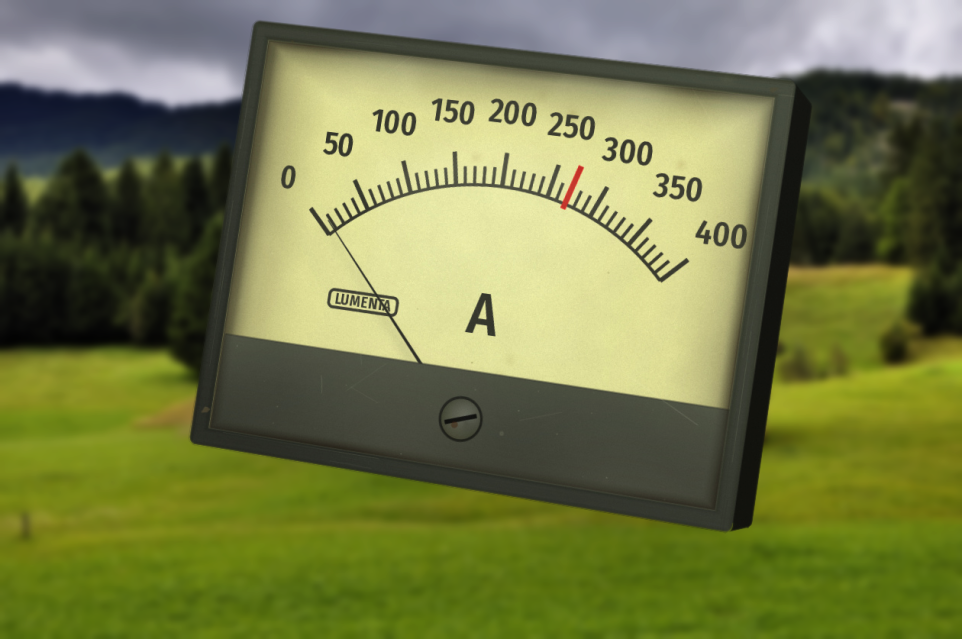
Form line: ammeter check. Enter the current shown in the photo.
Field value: 10 A
